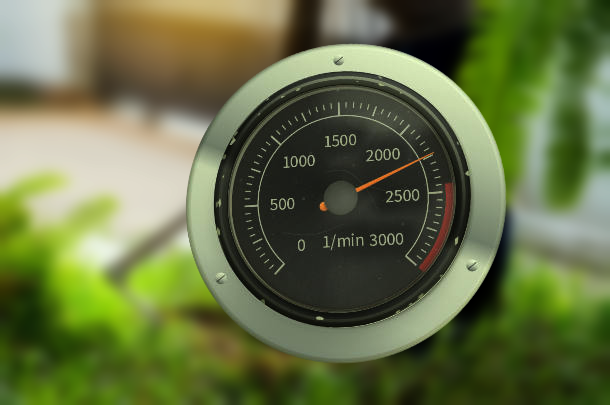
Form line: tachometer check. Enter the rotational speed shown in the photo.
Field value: 2250 rpm
